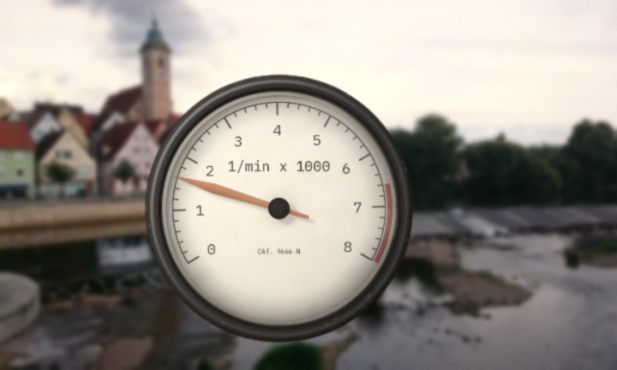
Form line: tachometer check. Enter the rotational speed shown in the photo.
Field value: 1600 rpm
